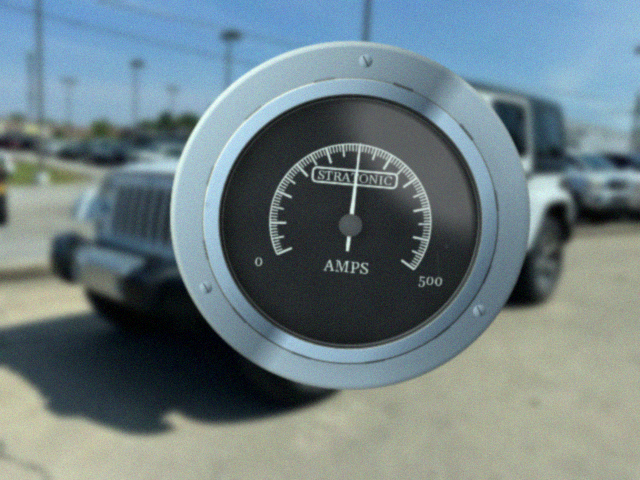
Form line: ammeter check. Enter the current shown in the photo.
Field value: 250 A
